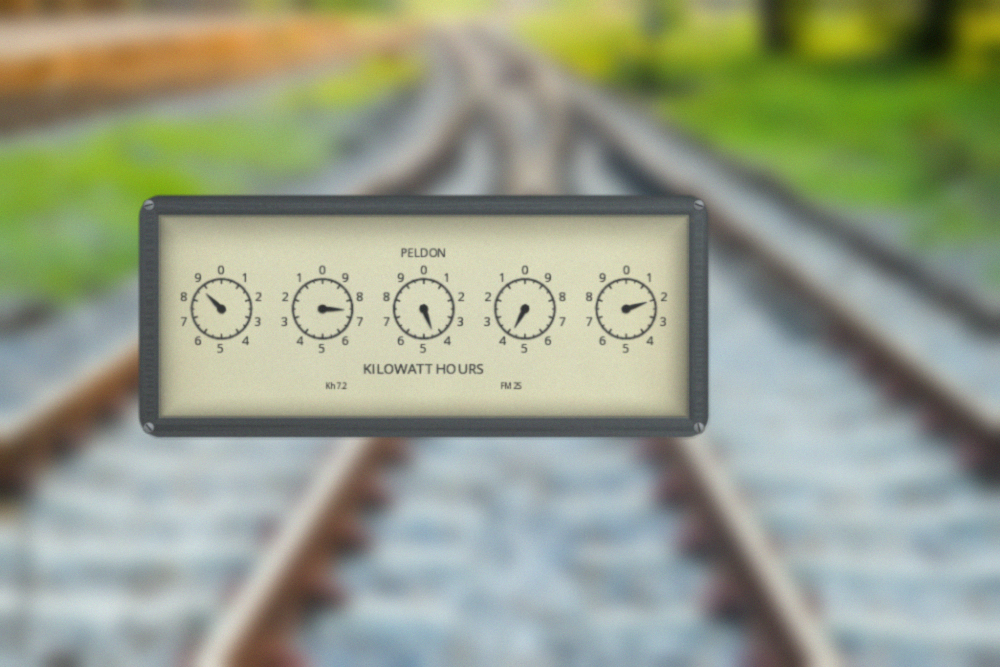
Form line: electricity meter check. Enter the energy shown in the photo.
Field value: 87442 kWh
